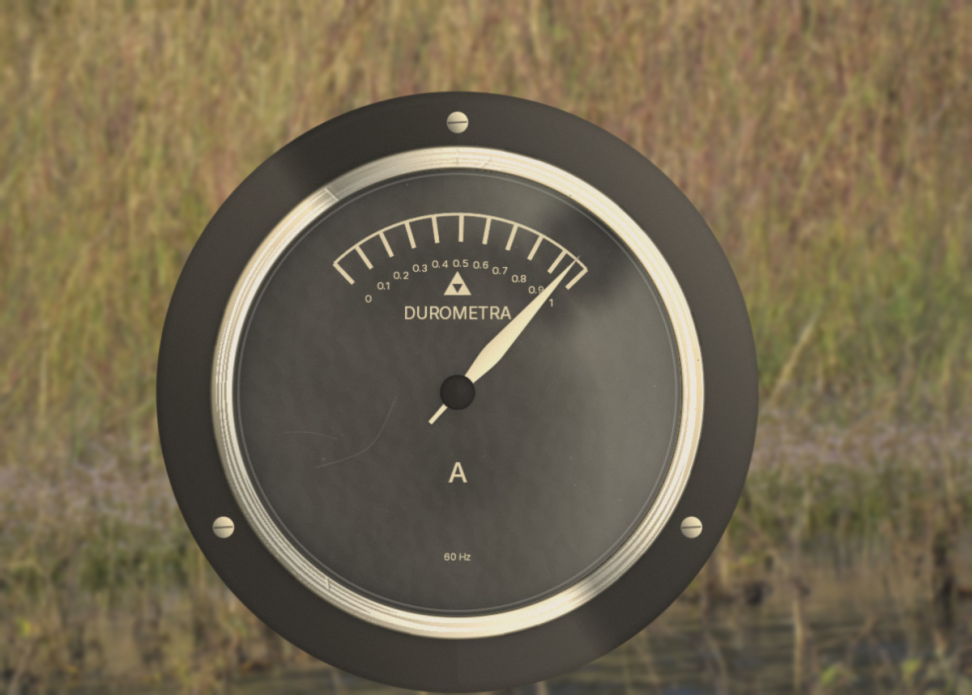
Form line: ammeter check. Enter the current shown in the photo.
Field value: 0.95 A
